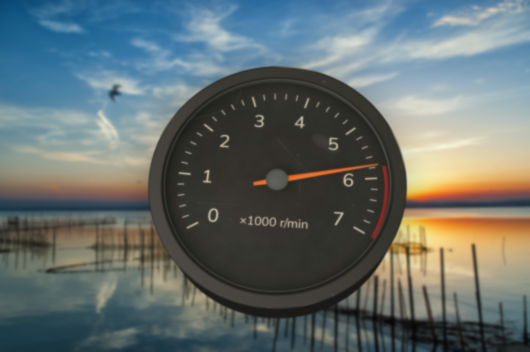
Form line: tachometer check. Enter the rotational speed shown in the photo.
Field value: 5800 rpm
